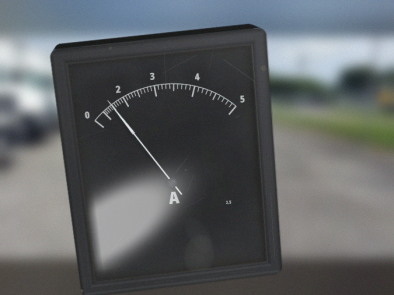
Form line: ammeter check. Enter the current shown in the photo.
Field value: 1.5 A
